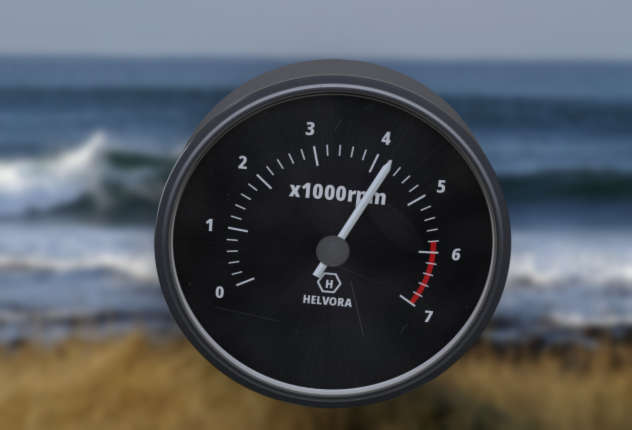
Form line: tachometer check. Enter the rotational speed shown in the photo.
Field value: 4200 rpm
